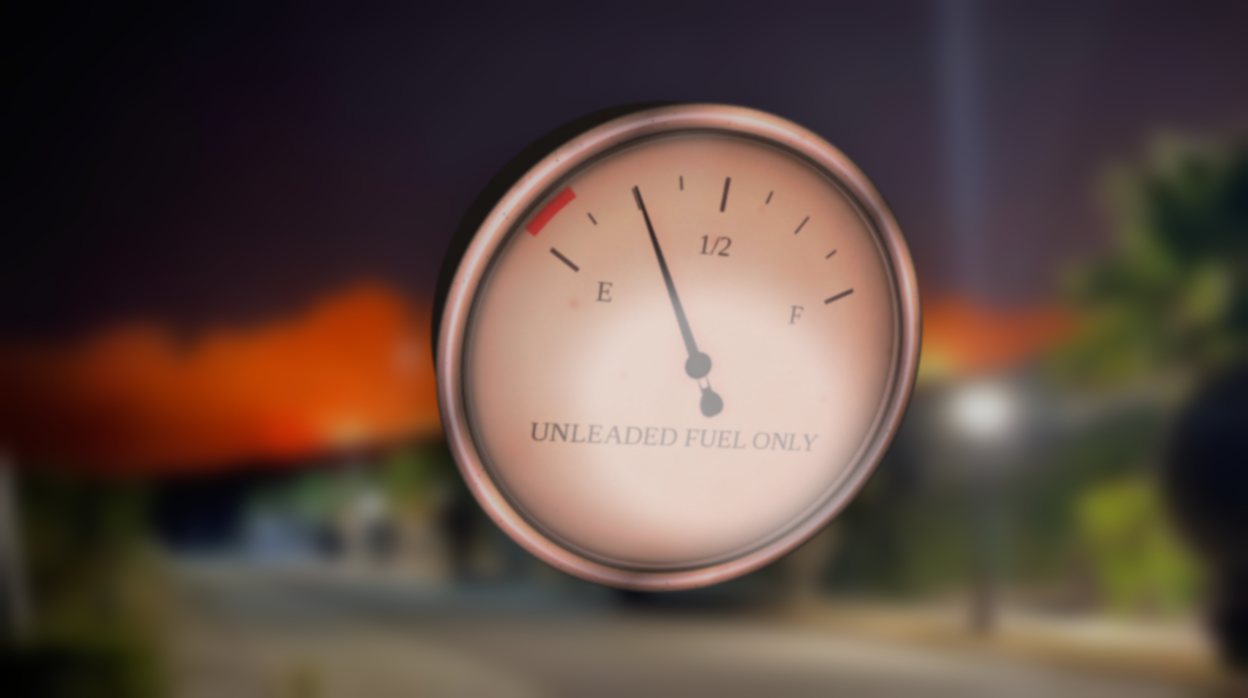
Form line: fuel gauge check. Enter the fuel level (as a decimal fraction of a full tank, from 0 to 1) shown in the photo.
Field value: 0.25
